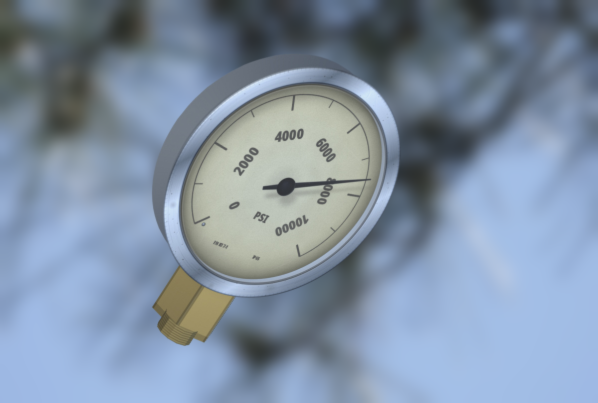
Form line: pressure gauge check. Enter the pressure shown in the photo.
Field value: 7500 psi
